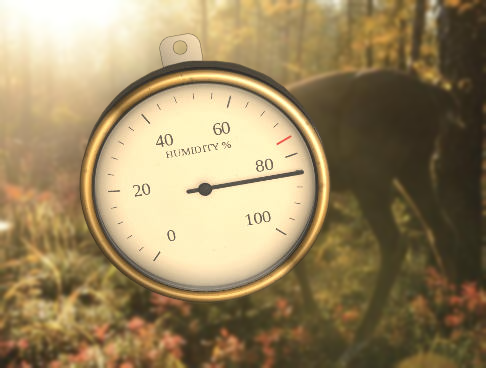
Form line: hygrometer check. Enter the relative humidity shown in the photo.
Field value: 84 %
